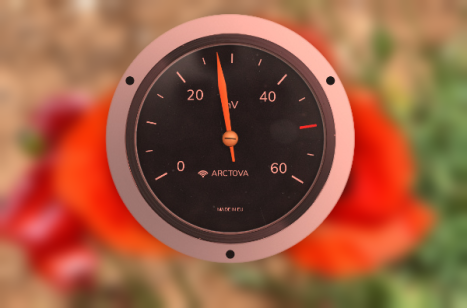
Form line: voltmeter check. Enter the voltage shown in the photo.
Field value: 27.5 mV
